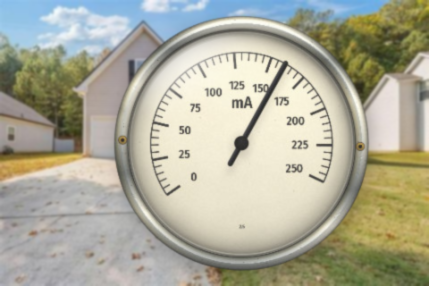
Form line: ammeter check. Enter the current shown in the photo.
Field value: 160 mA
